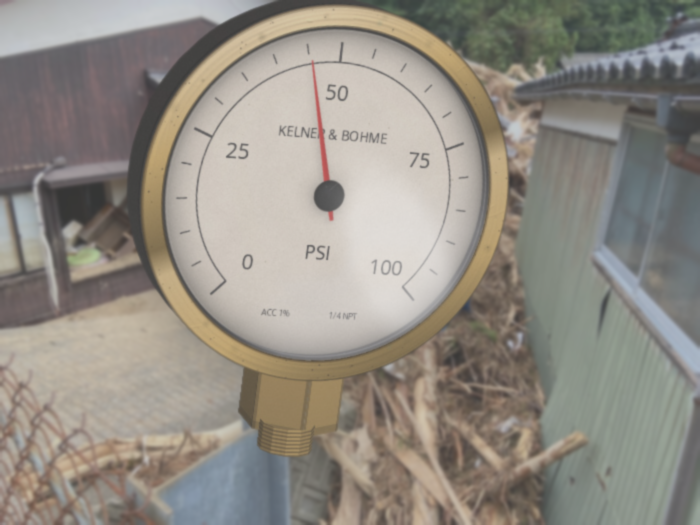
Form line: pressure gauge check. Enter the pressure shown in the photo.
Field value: 45 psi
